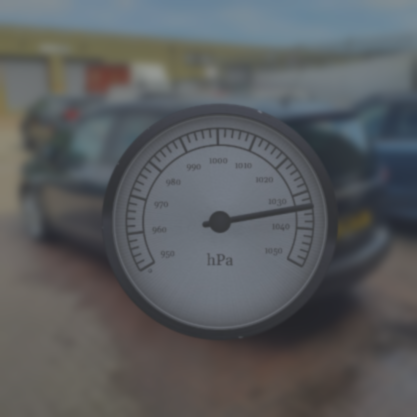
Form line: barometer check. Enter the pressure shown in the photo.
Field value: 1034 hPa
